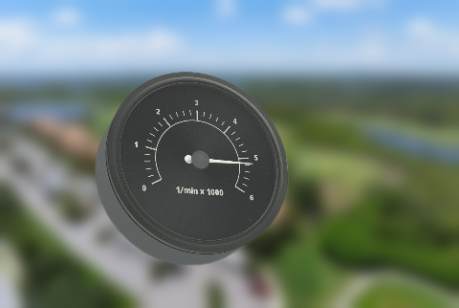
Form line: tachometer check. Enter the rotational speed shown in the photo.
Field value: 5200 rpm
